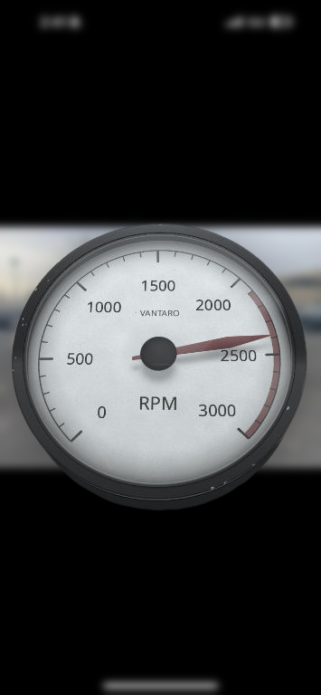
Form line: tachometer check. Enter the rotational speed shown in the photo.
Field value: 2400 rpm
